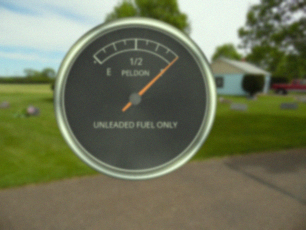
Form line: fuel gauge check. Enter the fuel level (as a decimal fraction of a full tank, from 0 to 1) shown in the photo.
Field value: 1
